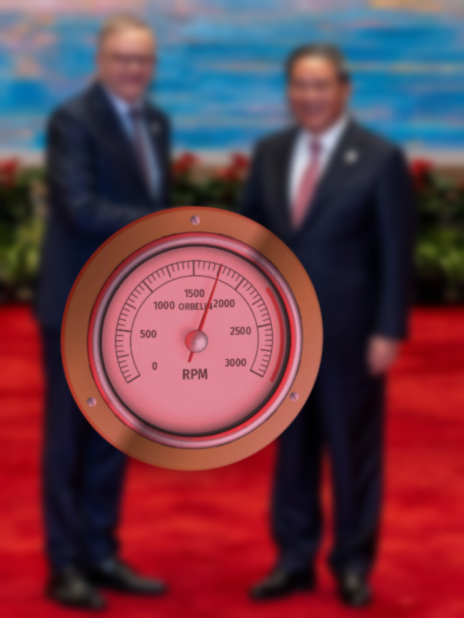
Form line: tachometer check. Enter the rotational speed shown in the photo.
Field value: 1750 rpm
